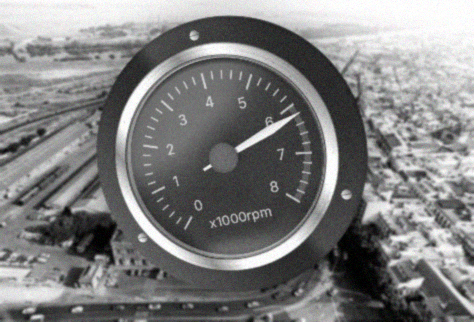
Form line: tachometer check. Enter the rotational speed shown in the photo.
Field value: 6200 rpm
